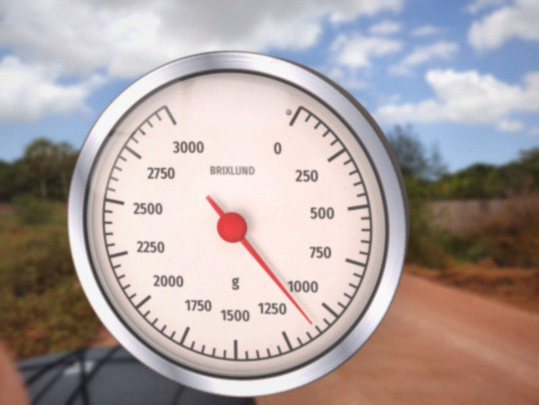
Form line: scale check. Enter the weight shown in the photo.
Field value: 1100 g
